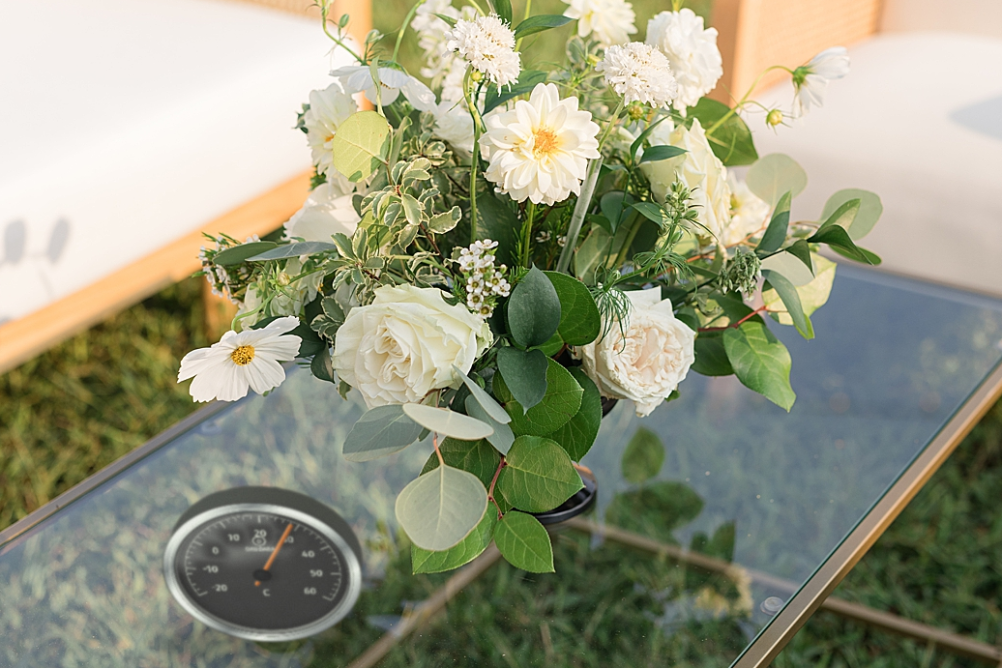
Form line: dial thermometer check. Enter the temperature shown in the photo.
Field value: 28 °C
